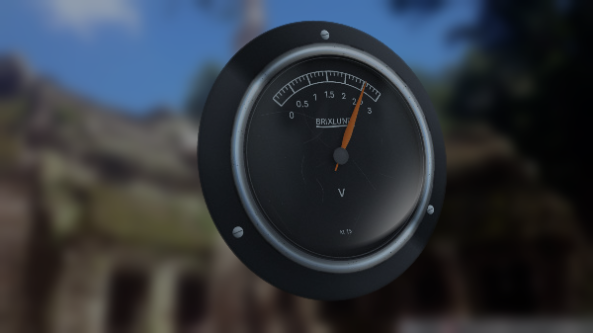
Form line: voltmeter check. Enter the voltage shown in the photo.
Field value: 2.5 V
